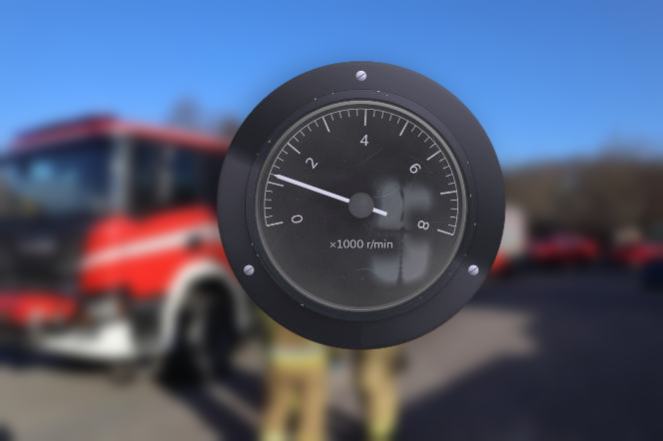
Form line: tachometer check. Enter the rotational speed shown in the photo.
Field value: 1200 rpm
